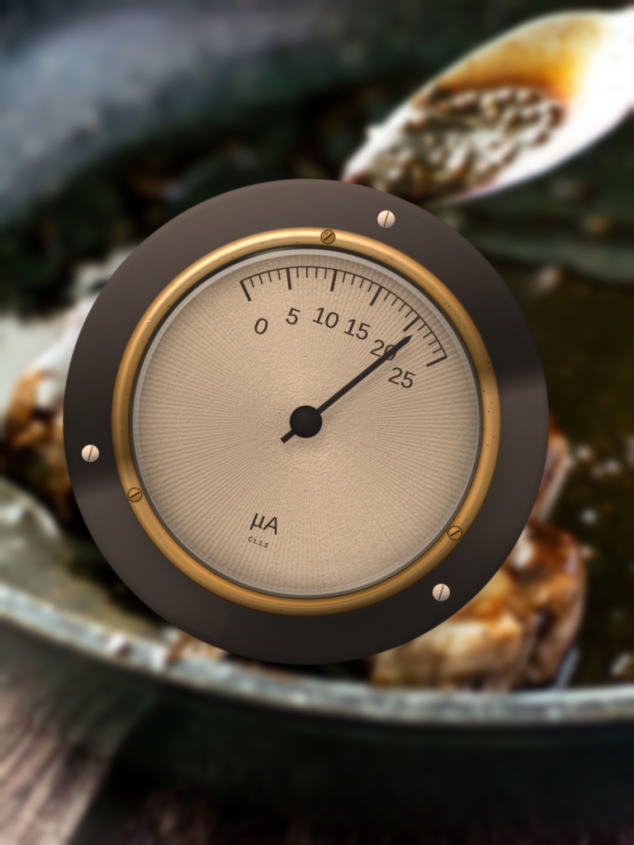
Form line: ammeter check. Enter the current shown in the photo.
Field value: 21 µA
